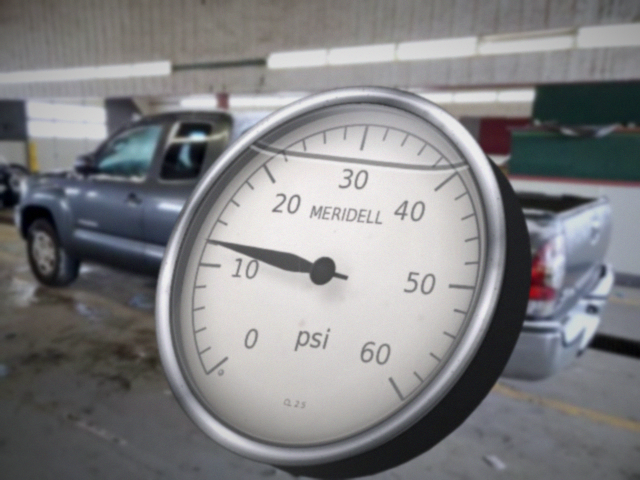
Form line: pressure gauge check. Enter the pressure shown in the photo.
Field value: 12 psi
